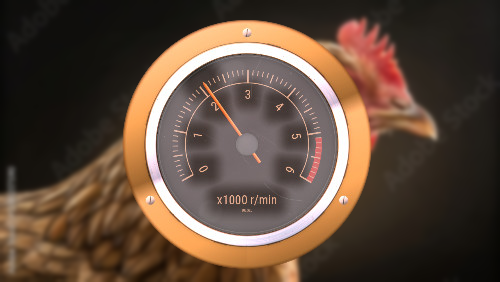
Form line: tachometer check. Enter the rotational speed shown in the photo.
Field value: 2100 rpm
